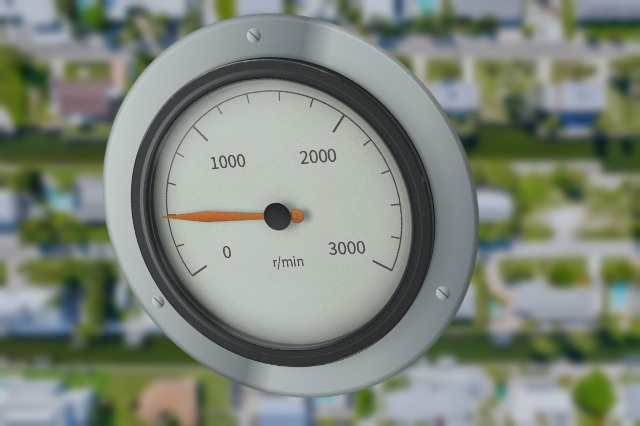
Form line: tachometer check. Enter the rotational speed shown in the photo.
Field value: 400 rpm
